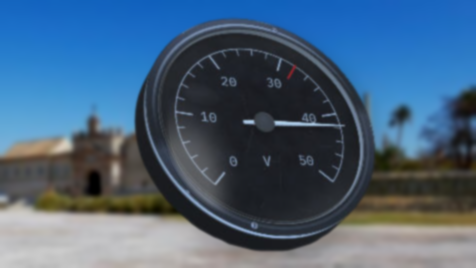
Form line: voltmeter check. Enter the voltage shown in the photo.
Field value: 42 V
